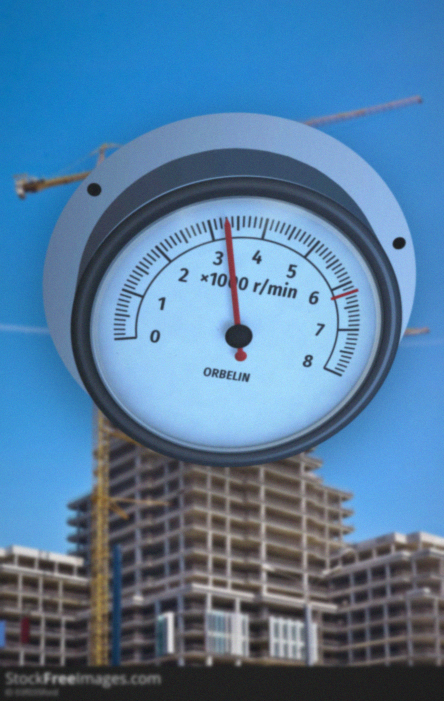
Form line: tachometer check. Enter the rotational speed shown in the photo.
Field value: 3300 rpm
